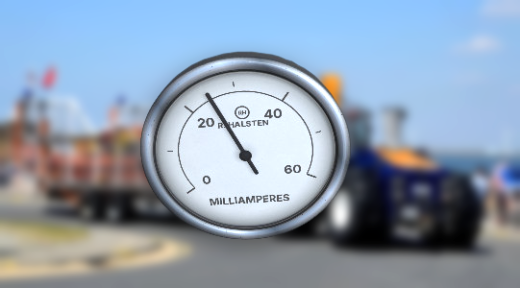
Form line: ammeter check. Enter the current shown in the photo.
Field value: 25 mA
